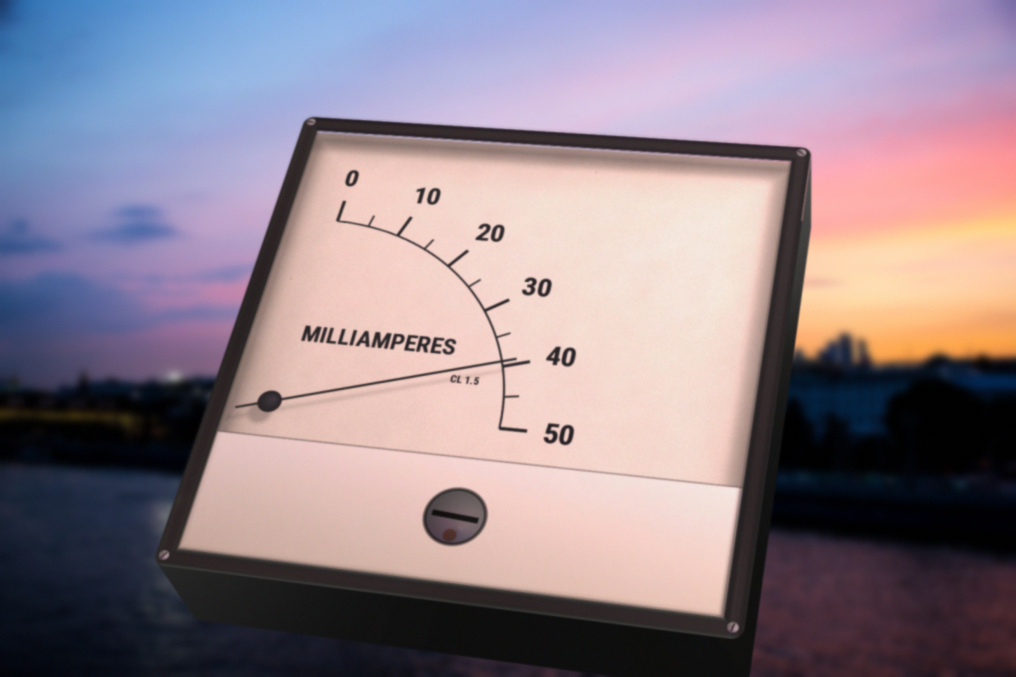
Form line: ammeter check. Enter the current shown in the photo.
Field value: 40 mA
